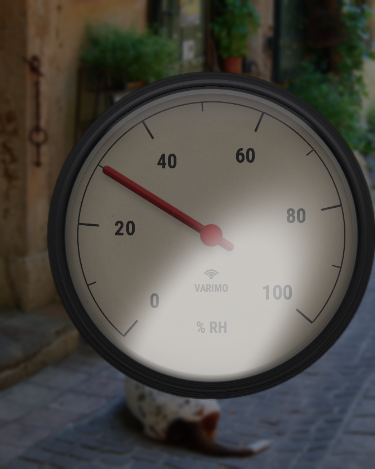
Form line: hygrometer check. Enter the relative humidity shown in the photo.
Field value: 30 %
